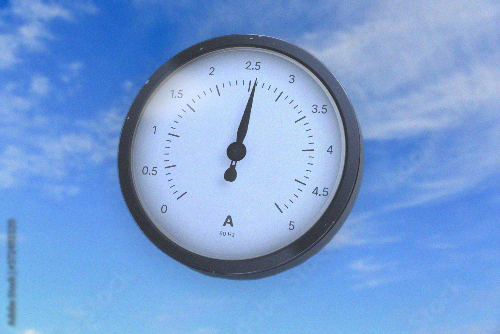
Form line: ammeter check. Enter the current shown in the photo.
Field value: 2.6 A
